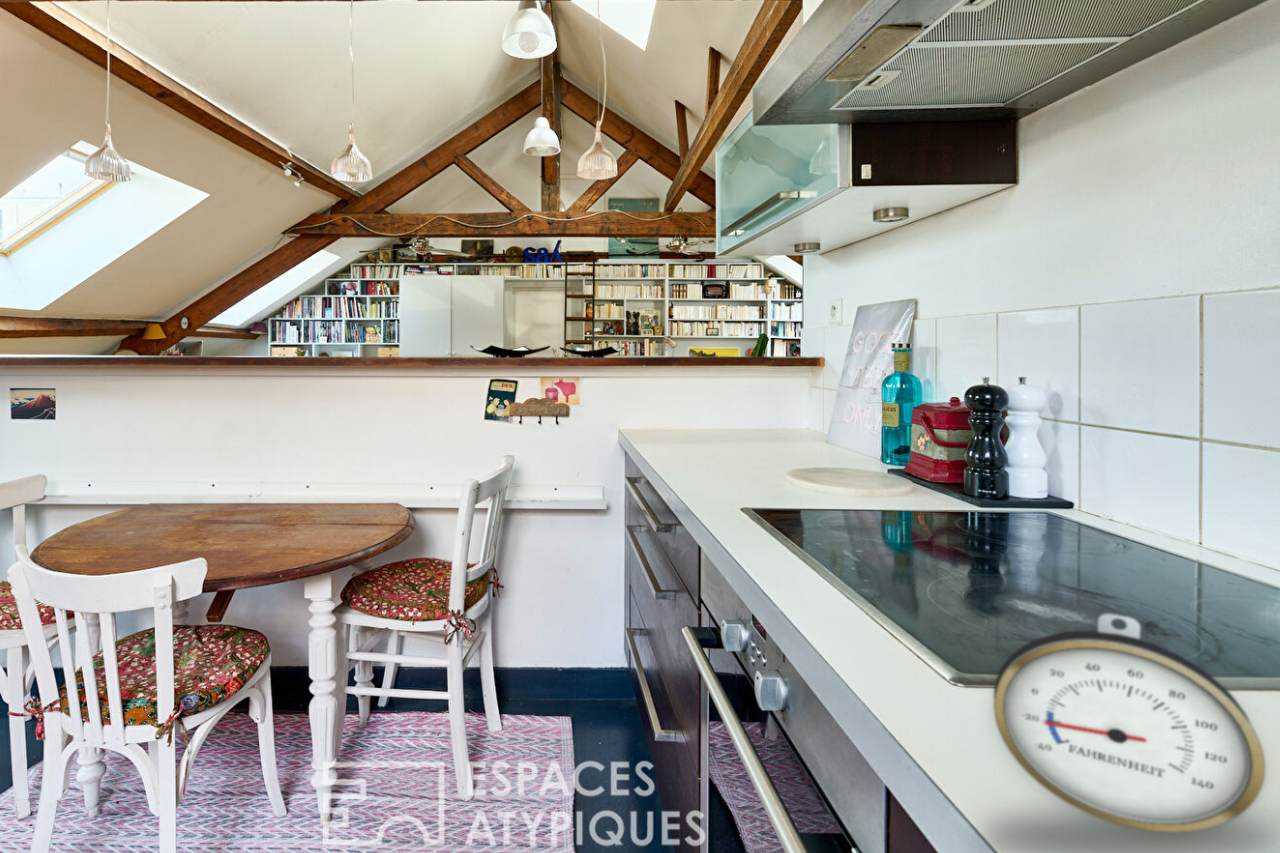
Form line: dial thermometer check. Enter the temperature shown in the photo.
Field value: -20 °F
